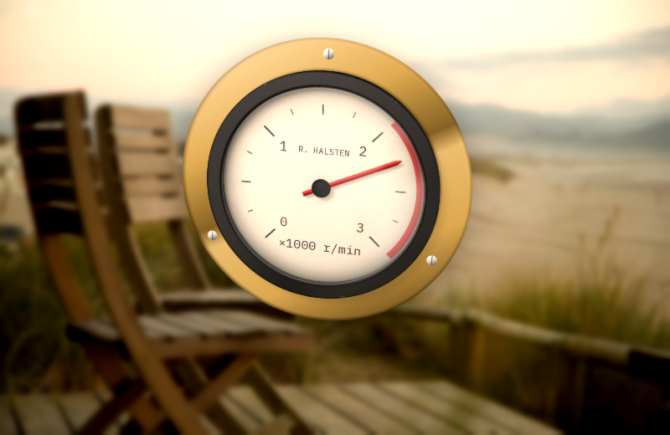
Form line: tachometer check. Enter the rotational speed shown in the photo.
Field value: 2250 rpm
